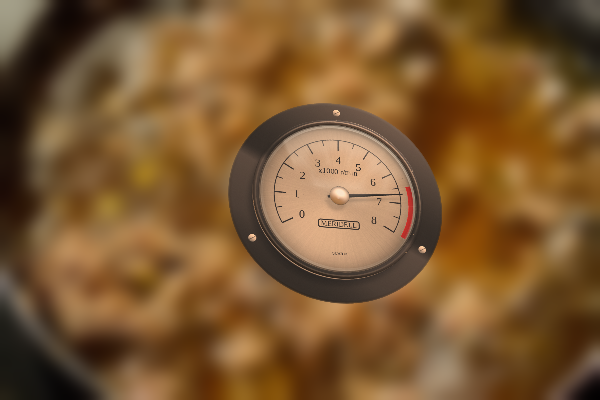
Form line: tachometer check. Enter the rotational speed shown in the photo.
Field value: 6750 rpm
